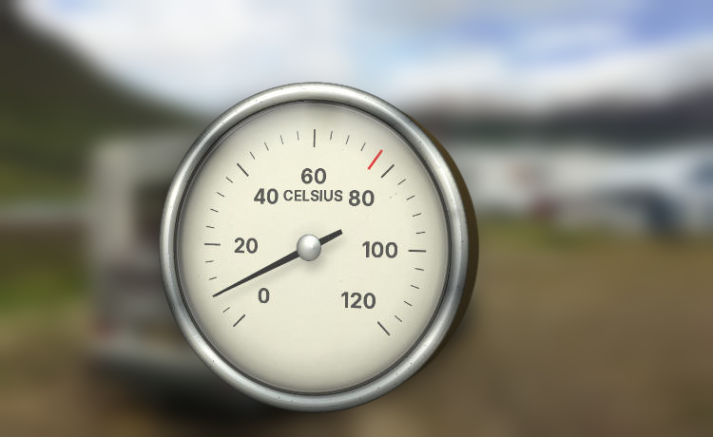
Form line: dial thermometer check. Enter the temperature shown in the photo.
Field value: 8 °C
